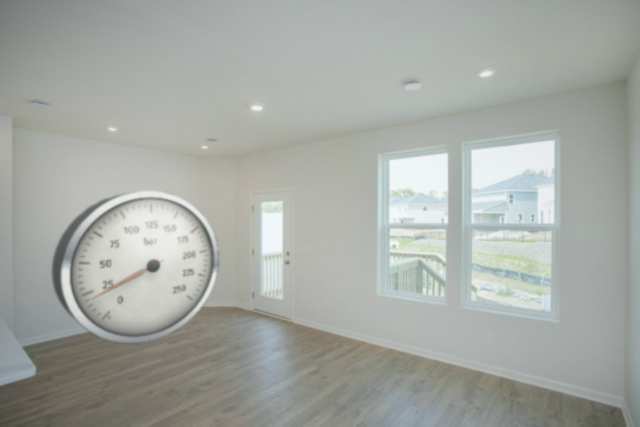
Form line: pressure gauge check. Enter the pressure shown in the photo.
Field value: 20 bar
